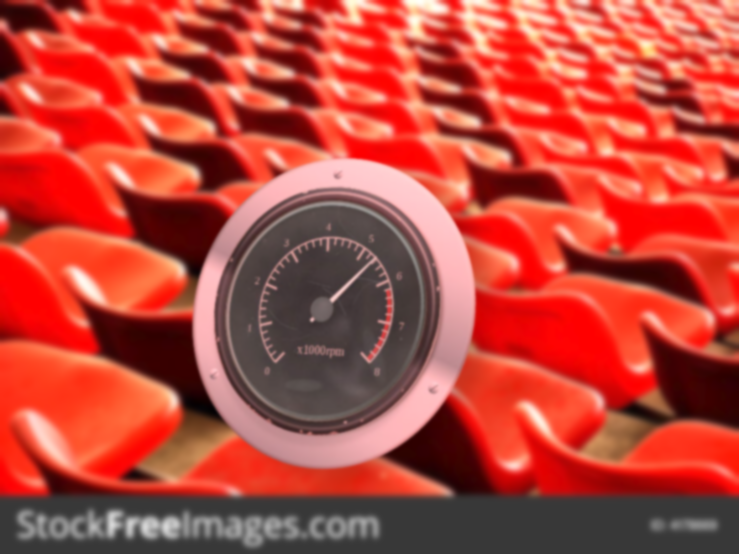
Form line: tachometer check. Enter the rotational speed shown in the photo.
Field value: 5400 rpm
